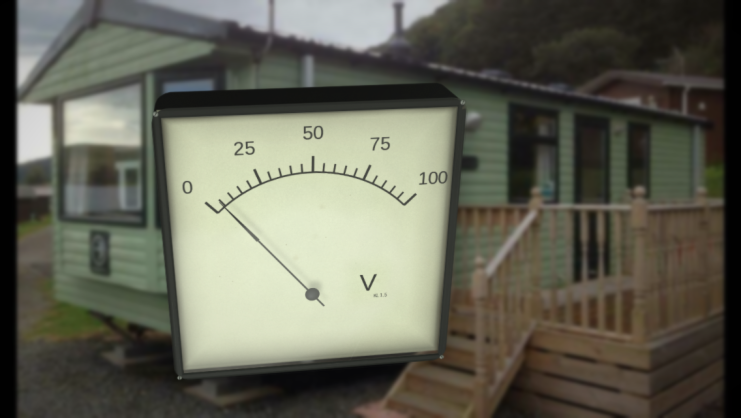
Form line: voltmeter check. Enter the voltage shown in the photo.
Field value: 5 V
